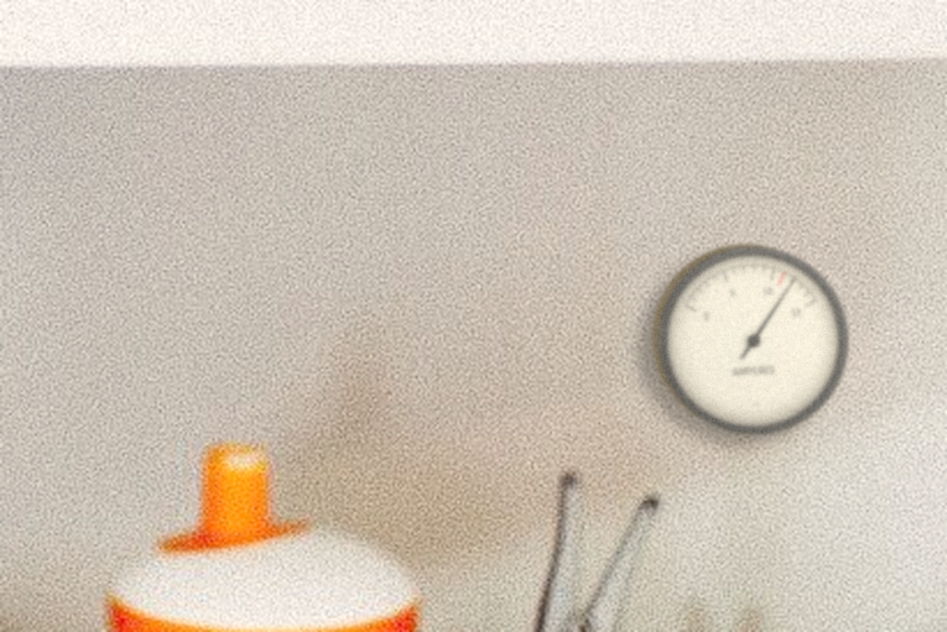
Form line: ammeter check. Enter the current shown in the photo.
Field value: 12 A
